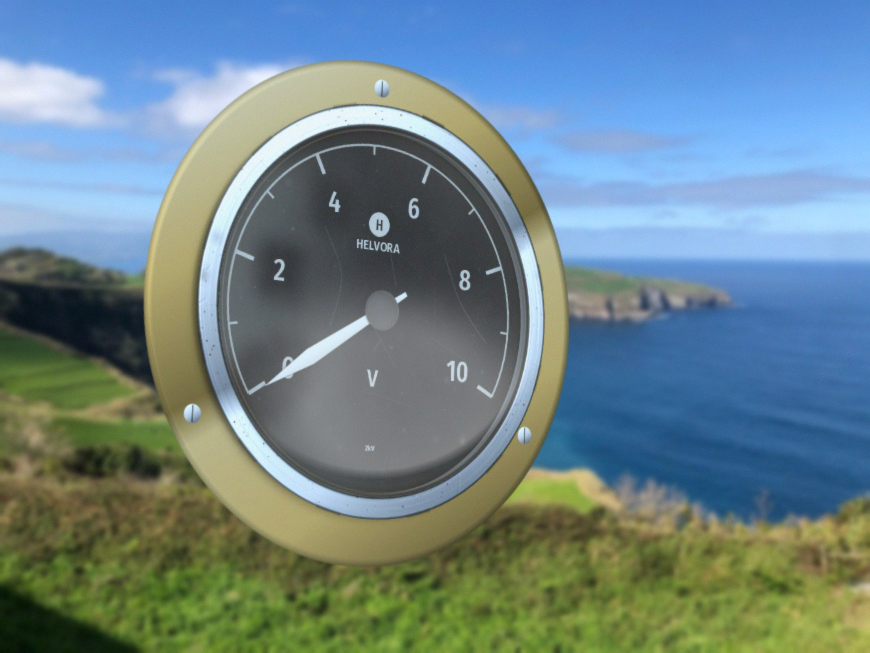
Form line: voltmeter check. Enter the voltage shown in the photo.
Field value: 0 V
